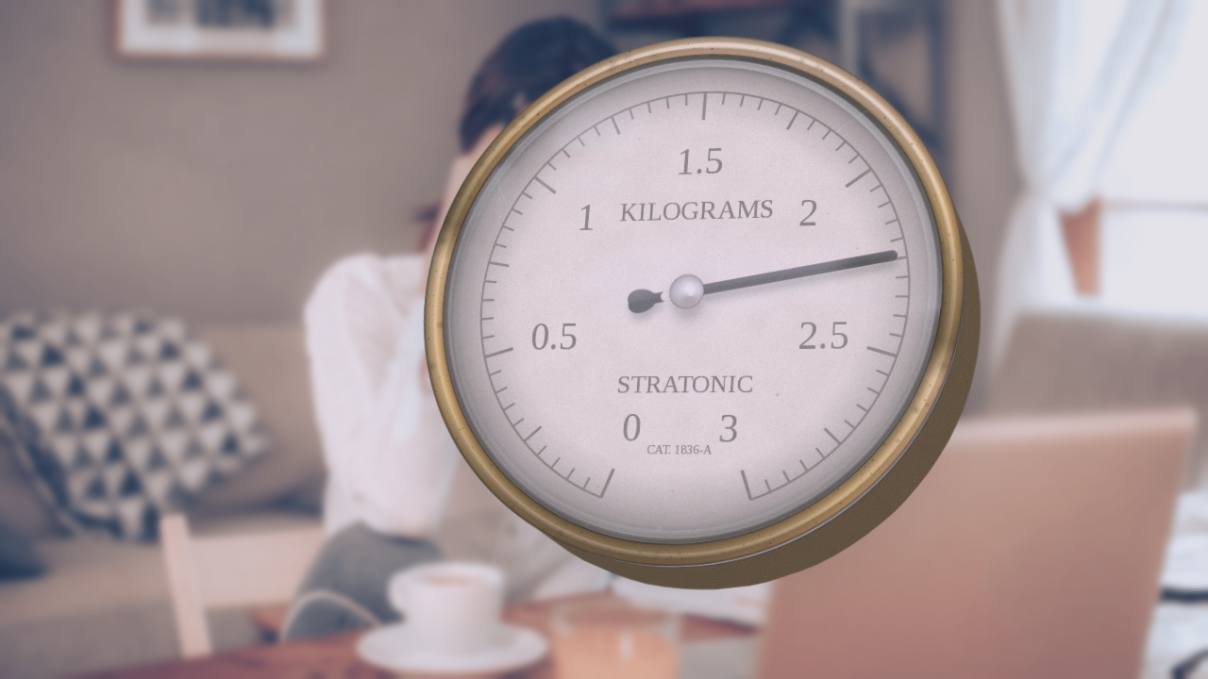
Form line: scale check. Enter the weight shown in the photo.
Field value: 2.25 kg
